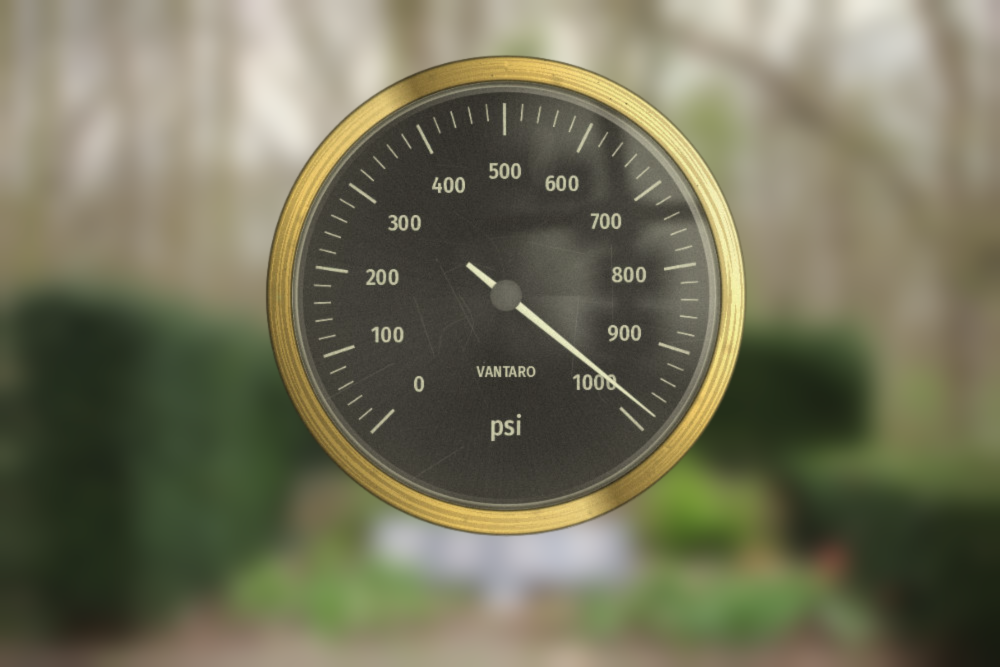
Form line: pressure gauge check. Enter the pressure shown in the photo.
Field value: 980 psi
